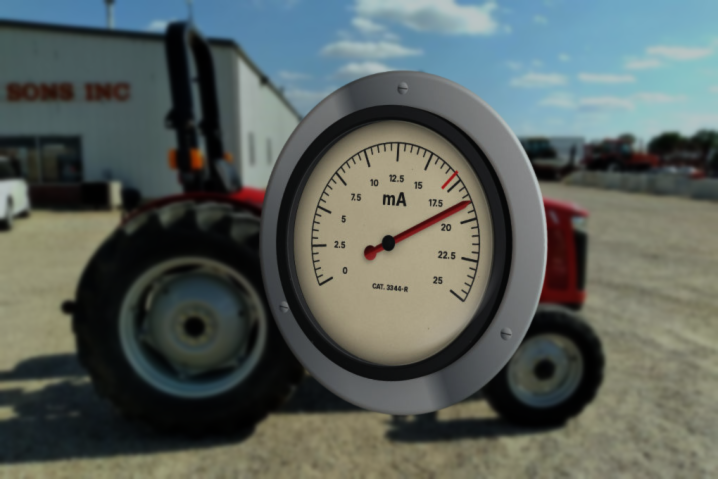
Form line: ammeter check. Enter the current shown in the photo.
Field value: 19 mA
